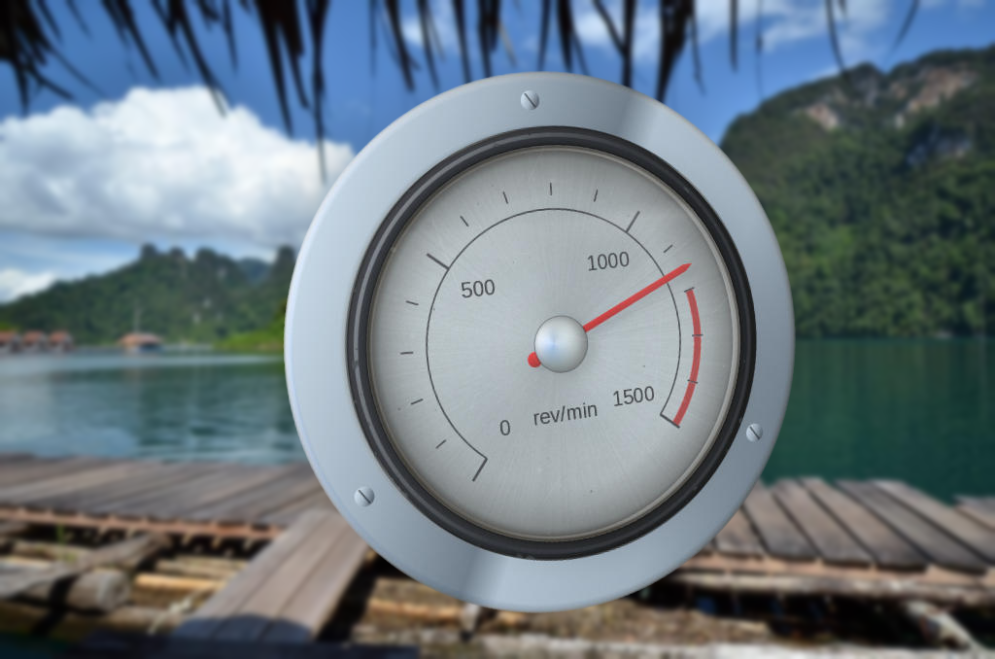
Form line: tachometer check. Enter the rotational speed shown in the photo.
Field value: 1150 rpm
